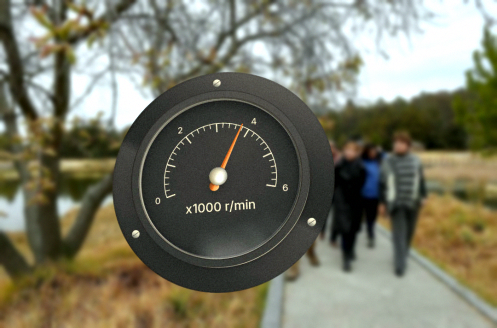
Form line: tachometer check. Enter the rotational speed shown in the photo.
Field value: 3800 rpm
